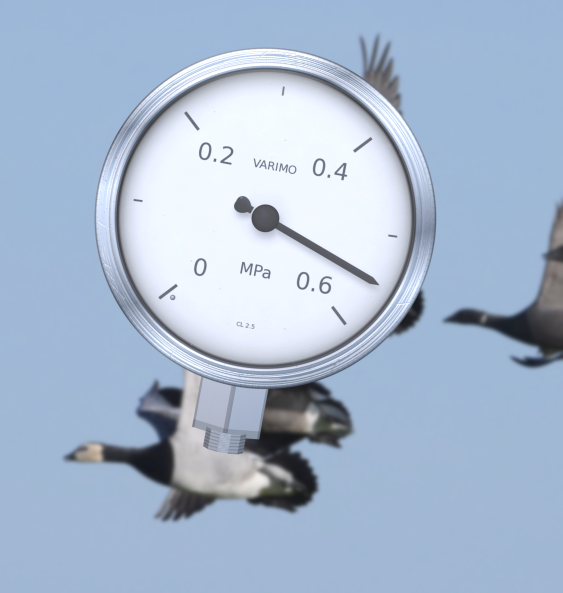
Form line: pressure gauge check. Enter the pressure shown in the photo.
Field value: 0.55 MPa
